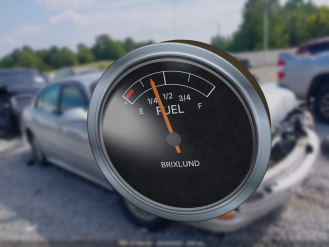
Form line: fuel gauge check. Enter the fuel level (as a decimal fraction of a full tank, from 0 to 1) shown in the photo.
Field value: 0.375
